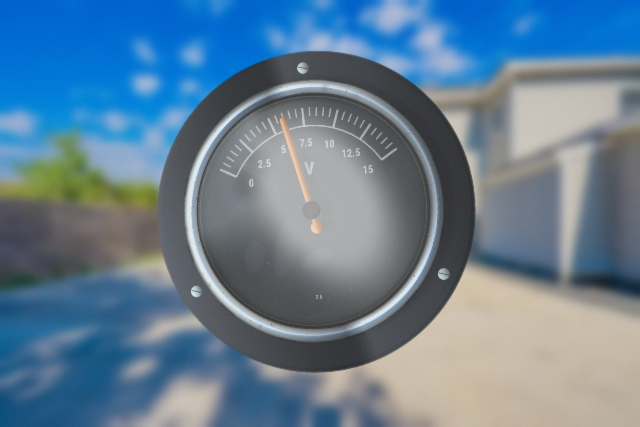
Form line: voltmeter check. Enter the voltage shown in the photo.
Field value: 6 V
